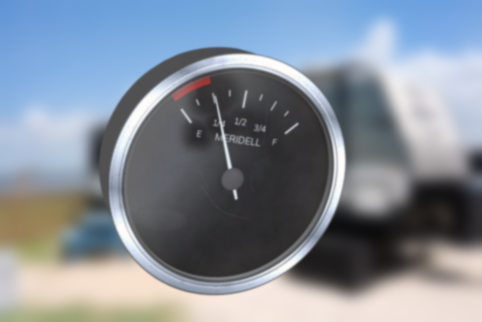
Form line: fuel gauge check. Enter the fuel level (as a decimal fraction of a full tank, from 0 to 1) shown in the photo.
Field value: 0.25
